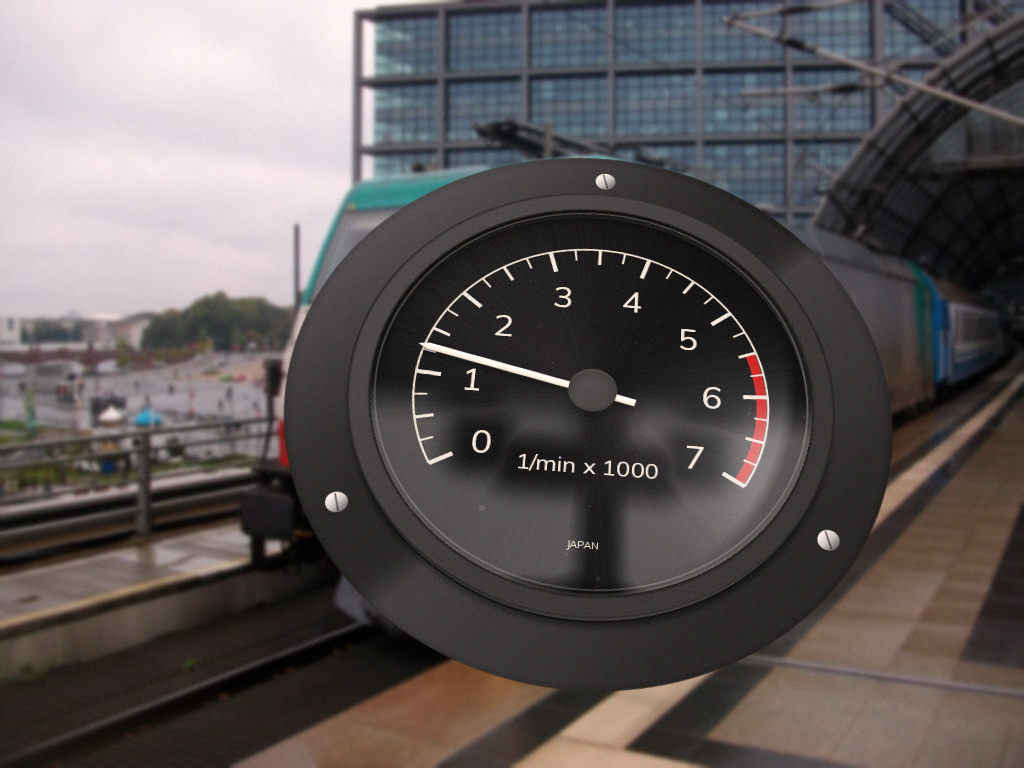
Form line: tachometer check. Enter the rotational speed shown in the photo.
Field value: 1250 rpm
